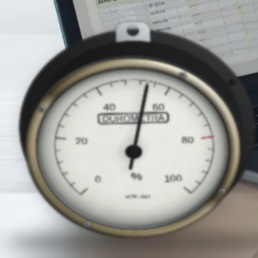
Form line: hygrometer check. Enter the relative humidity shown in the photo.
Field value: 54 %
